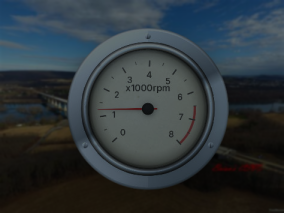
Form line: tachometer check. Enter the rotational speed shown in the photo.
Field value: 1250 rpm
